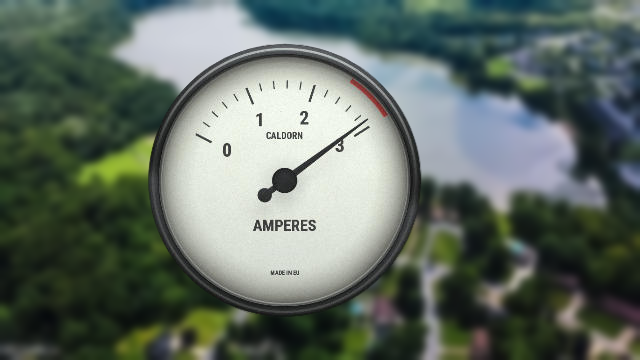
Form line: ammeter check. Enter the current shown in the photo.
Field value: 2.9 A
